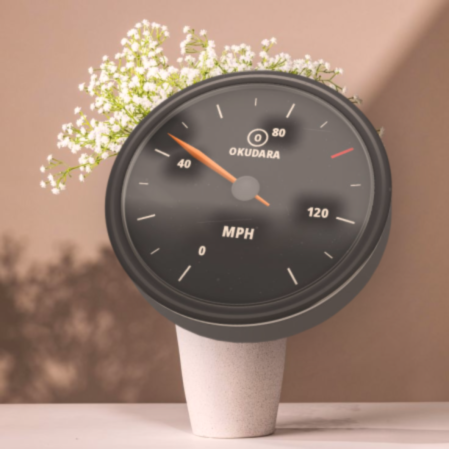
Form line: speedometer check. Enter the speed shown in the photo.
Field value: 45 mph
